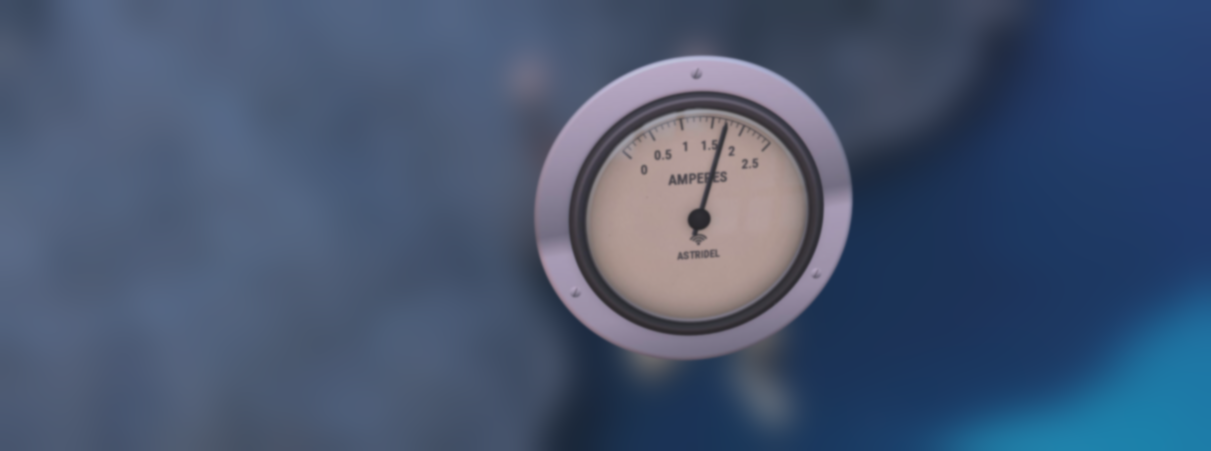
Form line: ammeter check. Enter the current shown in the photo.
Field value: 1.7 A
